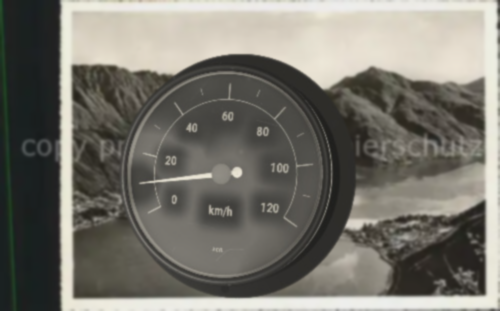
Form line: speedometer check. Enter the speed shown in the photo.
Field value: 10 km/h
